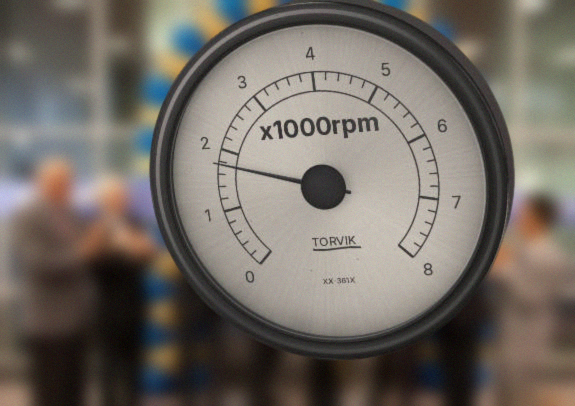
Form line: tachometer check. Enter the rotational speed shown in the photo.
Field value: 1800 rpm
